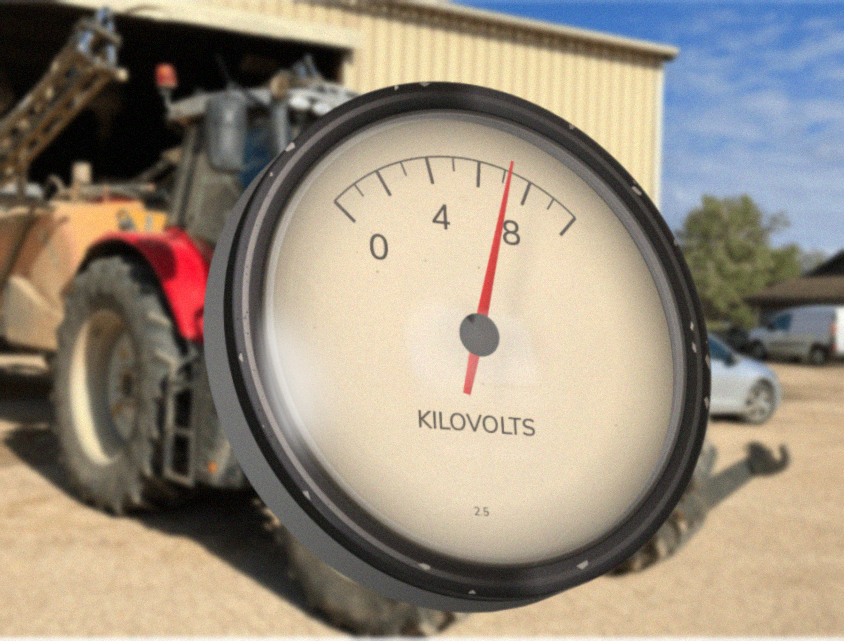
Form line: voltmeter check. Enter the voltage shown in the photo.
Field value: 7 kV
